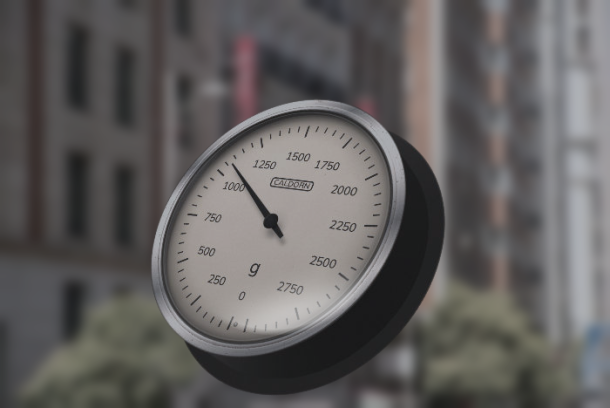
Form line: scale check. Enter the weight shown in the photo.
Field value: 1075 g
